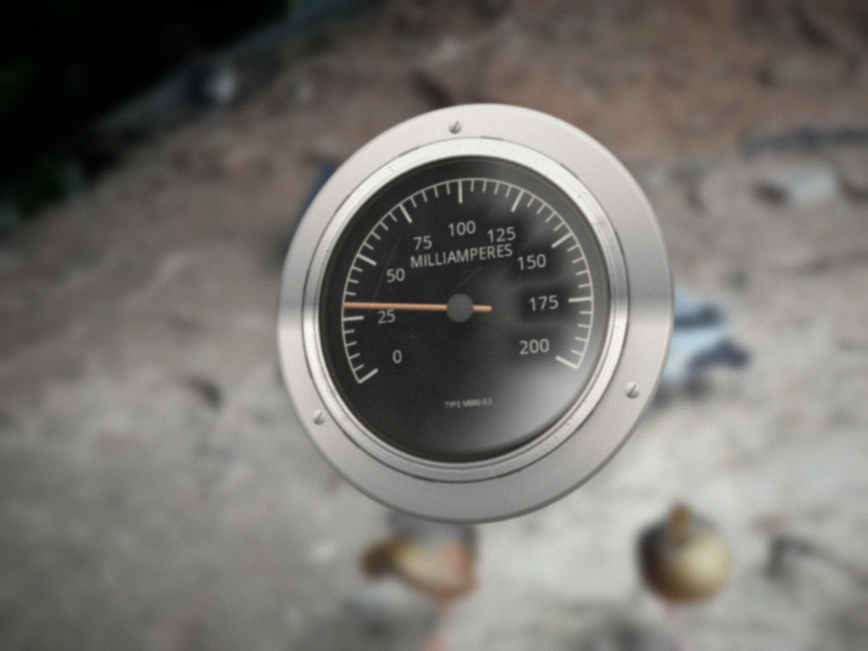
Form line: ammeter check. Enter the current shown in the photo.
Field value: 30 mA
